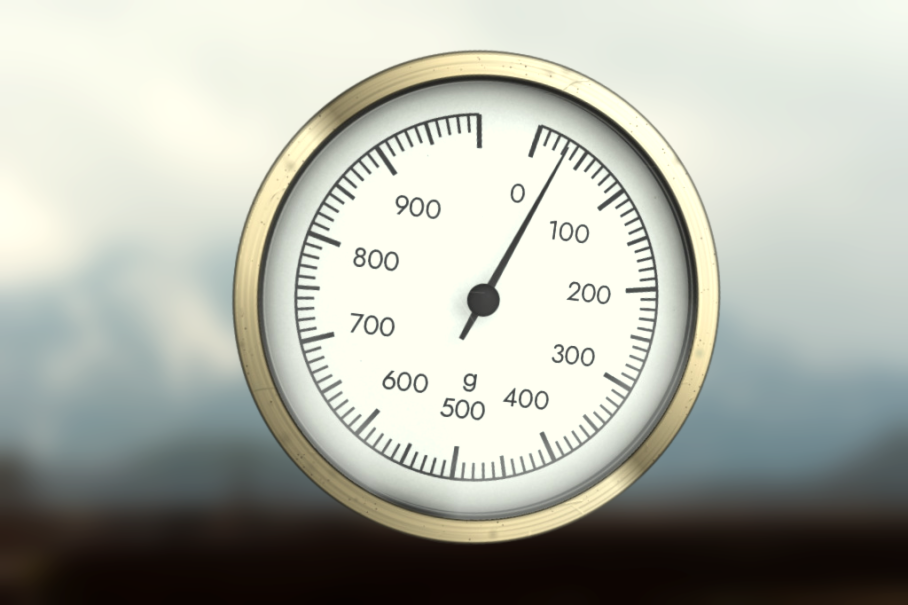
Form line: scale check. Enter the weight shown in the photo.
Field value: 30 g
